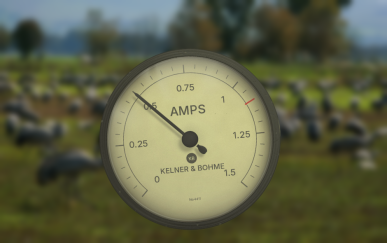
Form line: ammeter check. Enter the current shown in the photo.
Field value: 0.5 A
